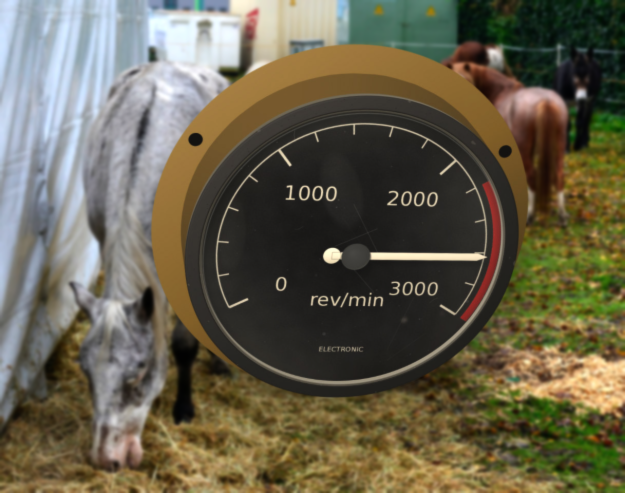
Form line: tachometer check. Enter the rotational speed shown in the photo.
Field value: 2600 rpm
